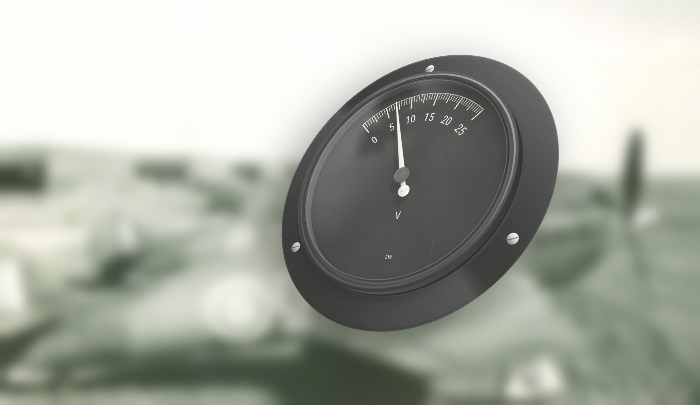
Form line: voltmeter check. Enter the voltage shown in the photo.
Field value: 7.5 V
